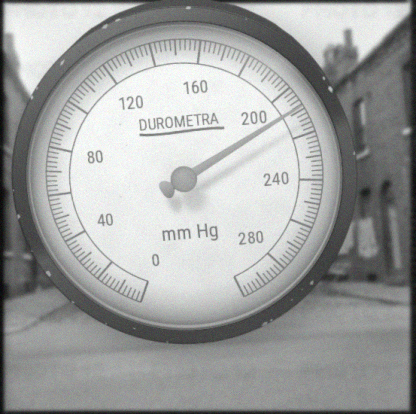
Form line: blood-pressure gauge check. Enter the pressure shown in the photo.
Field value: 208 mmHg
